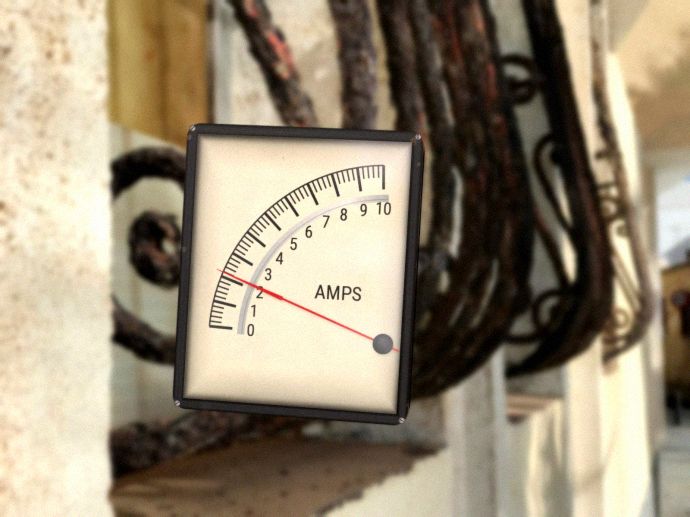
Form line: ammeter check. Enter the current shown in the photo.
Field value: 2.2 A
